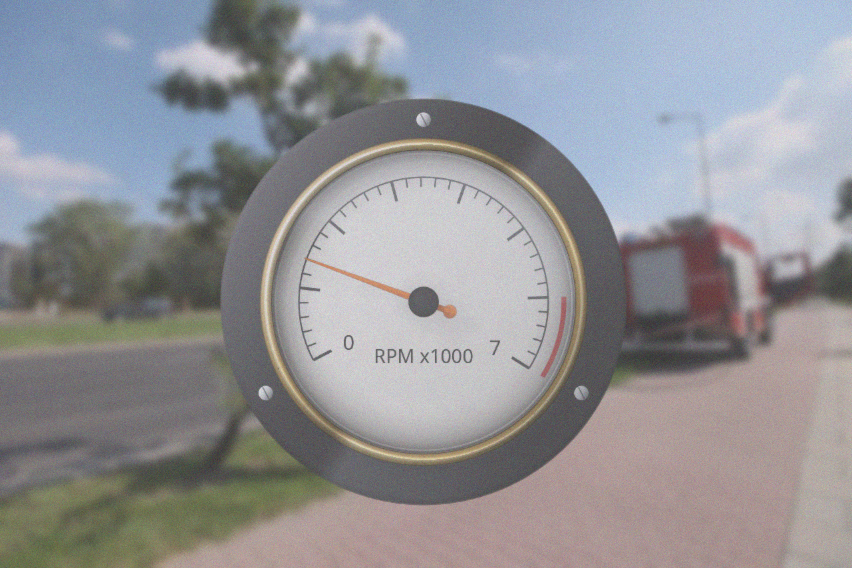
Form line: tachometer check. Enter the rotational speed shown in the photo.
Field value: 1400 rpm
